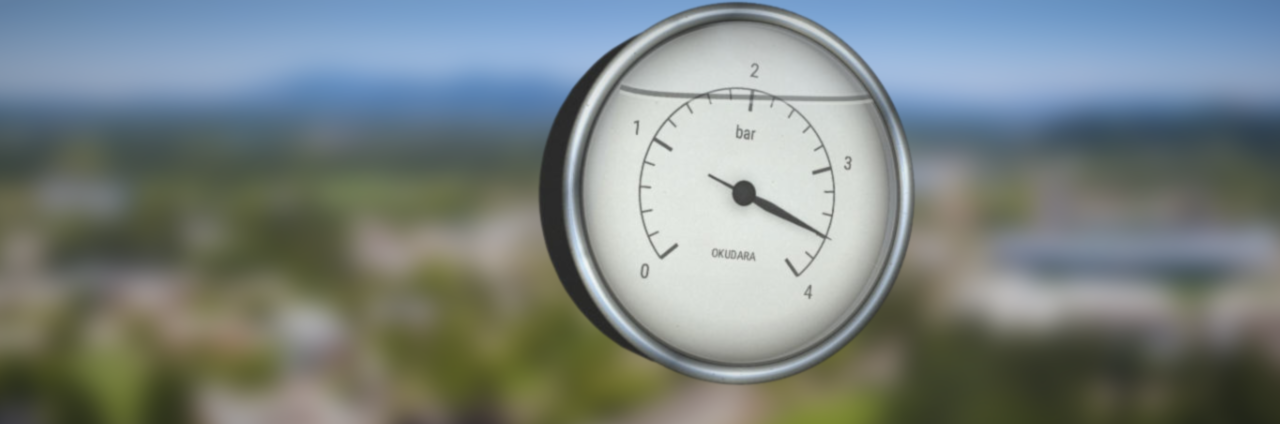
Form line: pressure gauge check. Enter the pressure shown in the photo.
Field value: 3.6 bar
